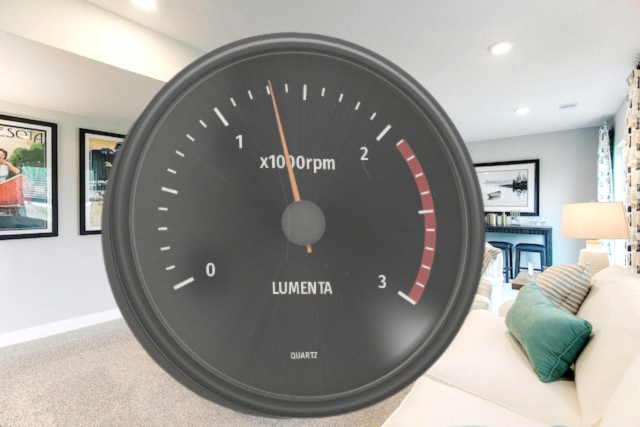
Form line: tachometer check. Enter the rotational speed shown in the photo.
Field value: 1300 rpm
